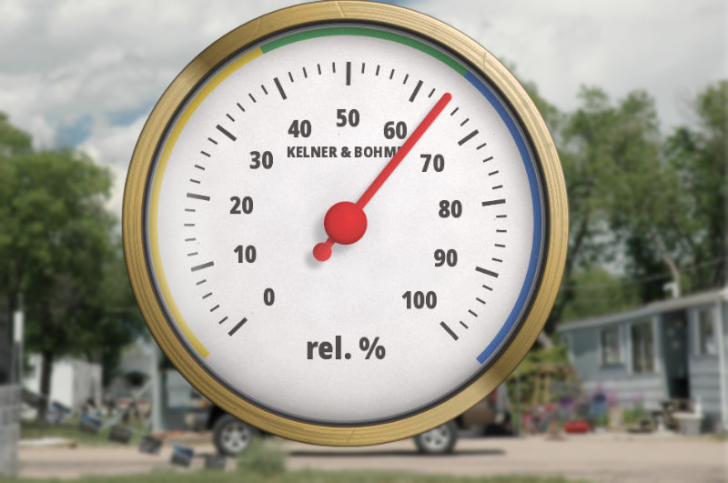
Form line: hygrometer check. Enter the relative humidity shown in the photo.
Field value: 64 %
